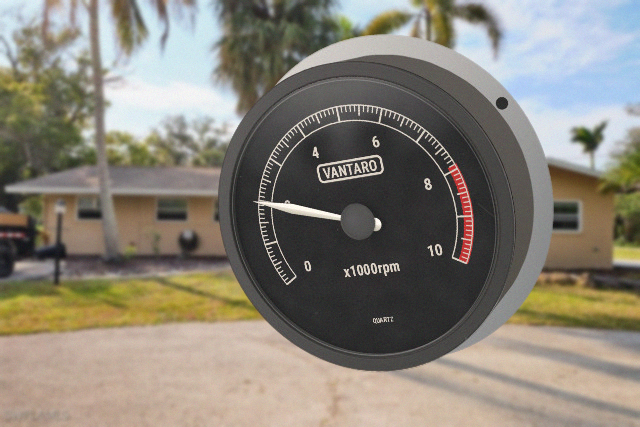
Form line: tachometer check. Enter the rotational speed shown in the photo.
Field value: 2000 rpm
